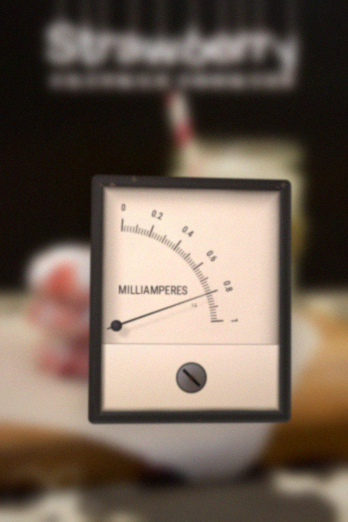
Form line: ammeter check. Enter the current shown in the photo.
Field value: 0.8 mA
